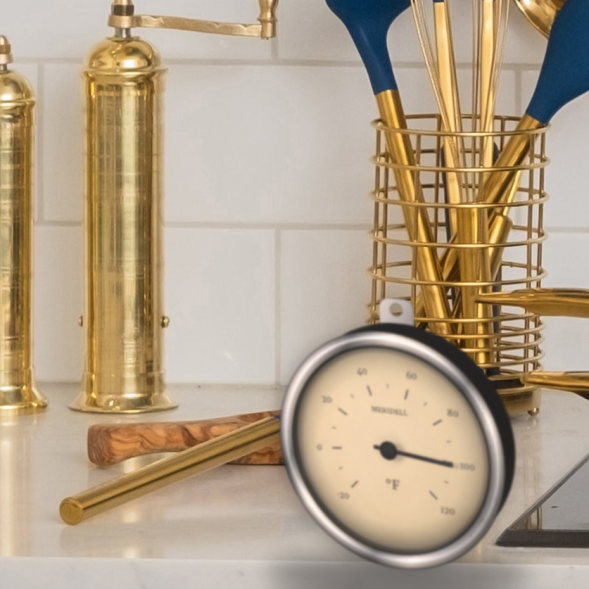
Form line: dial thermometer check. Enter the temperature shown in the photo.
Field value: 100 °F
